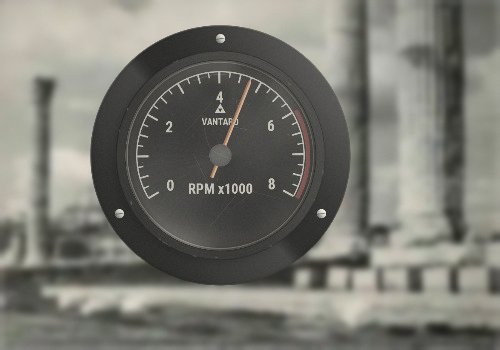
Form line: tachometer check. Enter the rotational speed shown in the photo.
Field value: 4750 rpm
